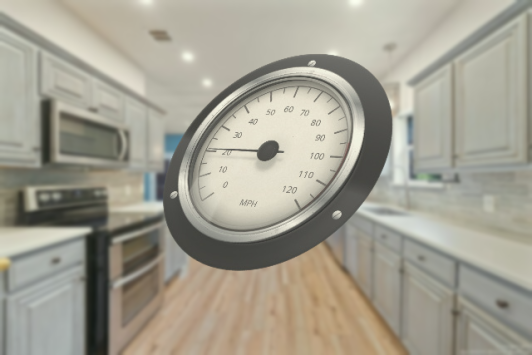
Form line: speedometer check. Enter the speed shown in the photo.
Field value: 20 mph
